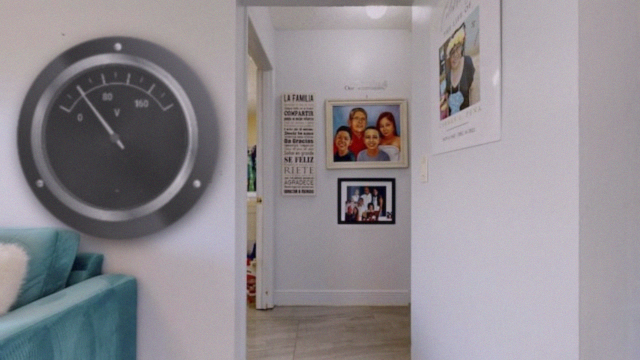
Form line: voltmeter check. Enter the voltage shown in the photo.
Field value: 40 V
